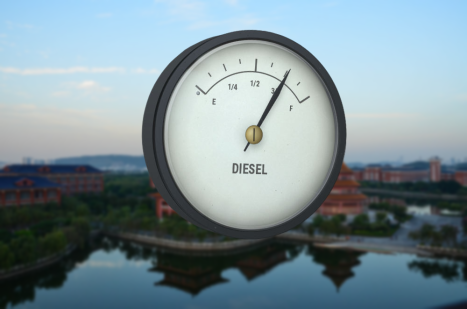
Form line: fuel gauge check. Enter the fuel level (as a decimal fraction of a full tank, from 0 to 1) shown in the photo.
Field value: 0.75
